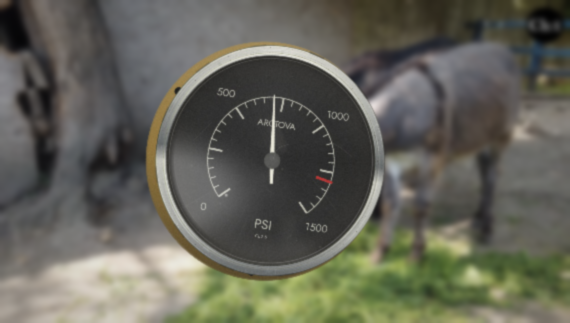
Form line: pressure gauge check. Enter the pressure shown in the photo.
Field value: 700 psi
